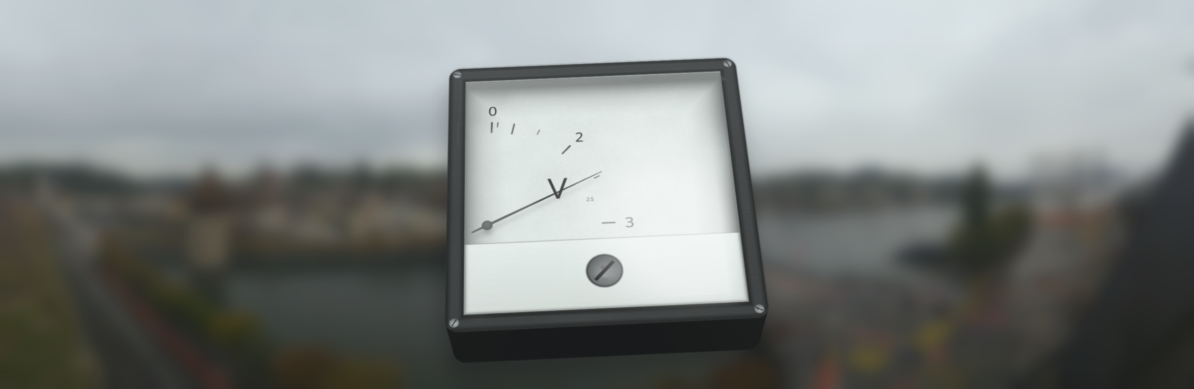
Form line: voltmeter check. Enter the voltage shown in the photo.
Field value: 2.5 V
